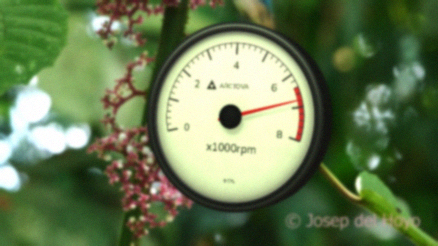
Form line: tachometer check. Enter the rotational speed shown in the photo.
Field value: 6800 rpm
